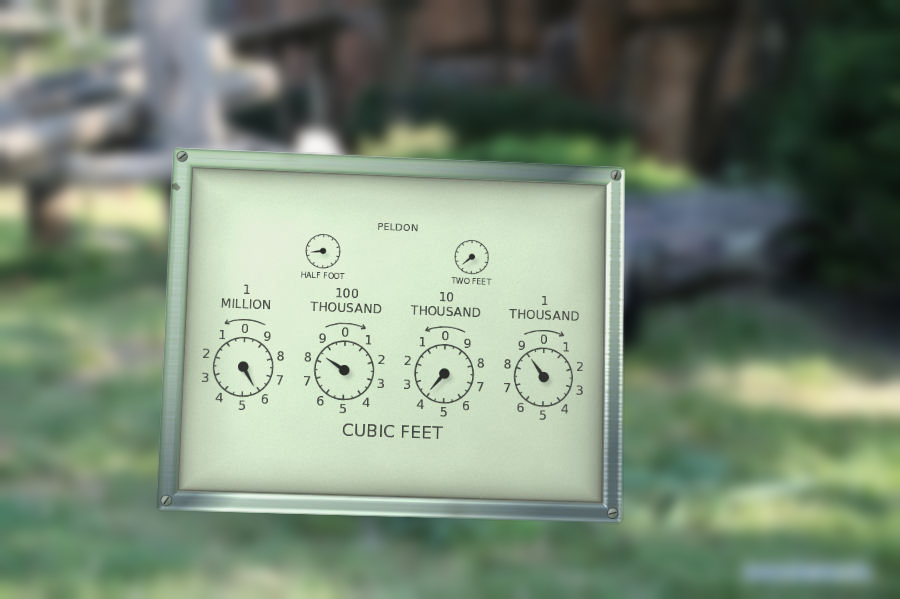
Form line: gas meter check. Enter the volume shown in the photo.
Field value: 583900 ft³
